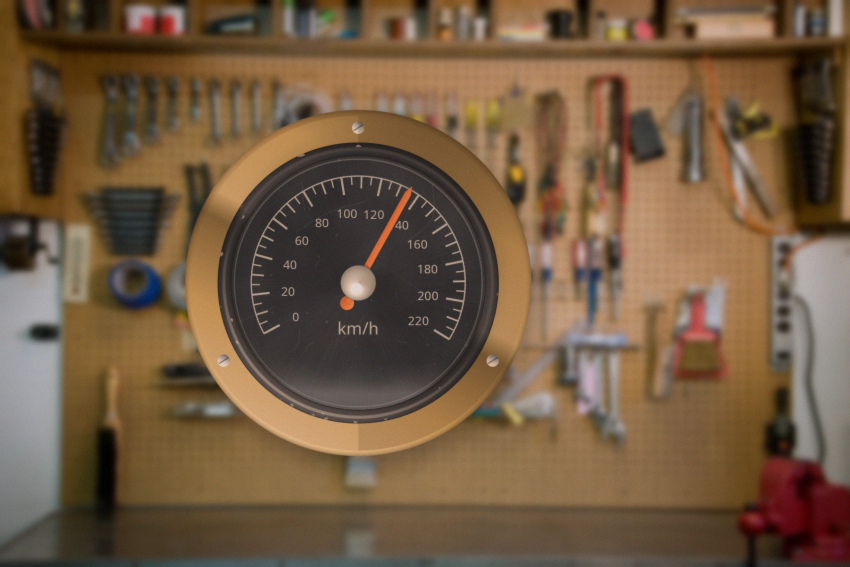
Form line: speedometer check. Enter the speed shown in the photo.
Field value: 135 km/h
